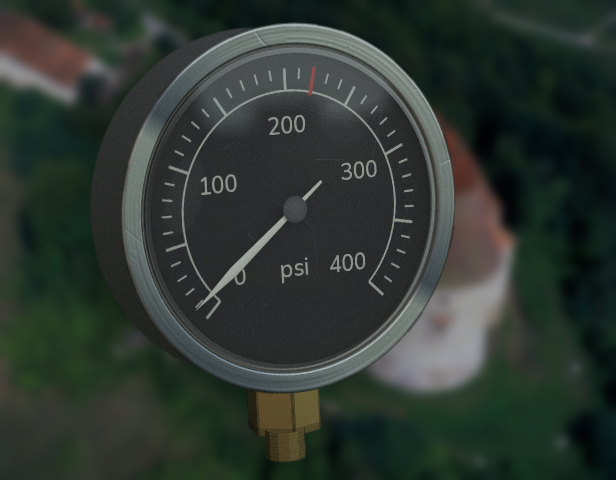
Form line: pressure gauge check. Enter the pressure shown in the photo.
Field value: 10 psi
